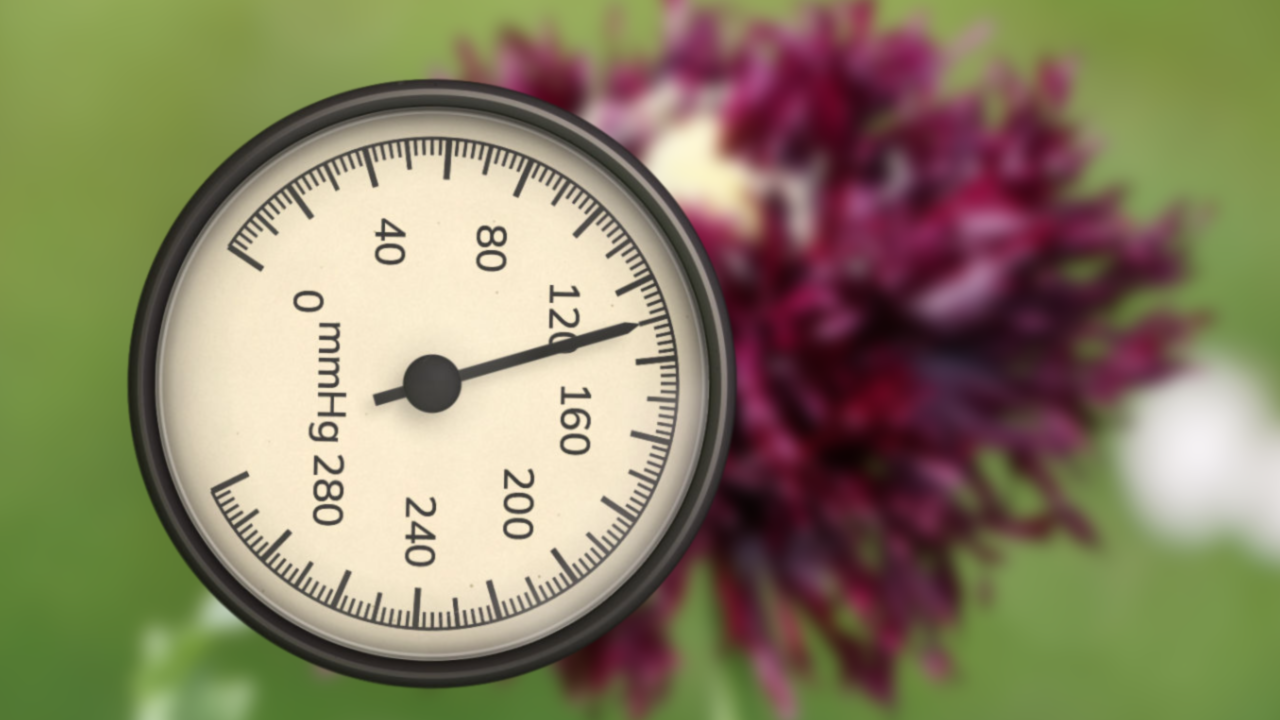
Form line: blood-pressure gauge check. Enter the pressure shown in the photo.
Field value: 130 mmHg
